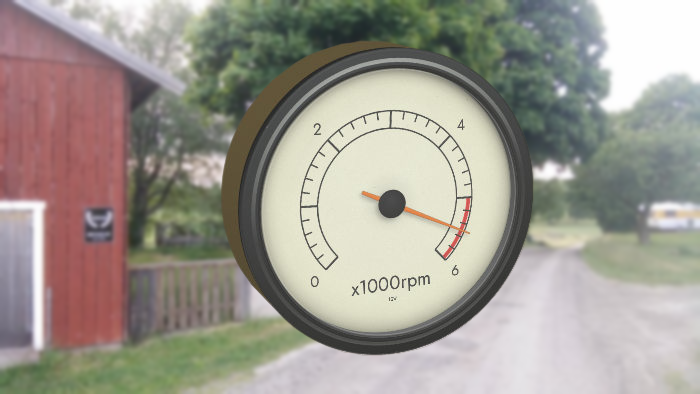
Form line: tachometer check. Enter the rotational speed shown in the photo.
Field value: 5500 rpm
